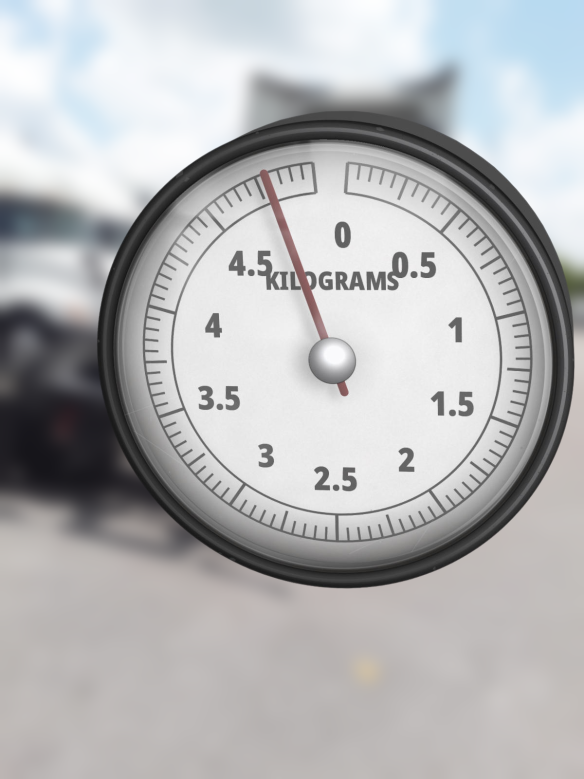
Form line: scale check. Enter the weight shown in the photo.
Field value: 4.8 kg
